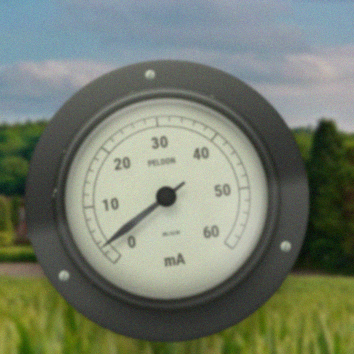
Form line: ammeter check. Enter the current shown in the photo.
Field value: 3 mA
